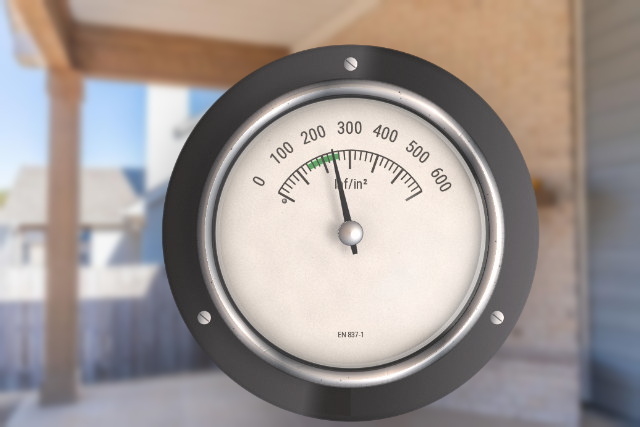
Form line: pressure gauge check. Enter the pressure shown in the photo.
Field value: 240 psi
